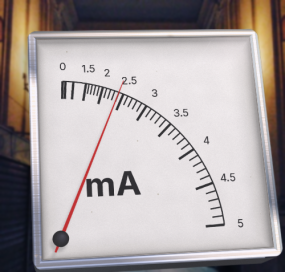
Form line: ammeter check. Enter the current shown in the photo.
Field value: 2.4 mA
